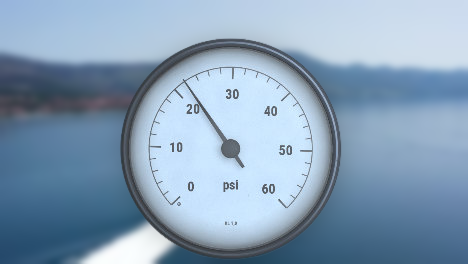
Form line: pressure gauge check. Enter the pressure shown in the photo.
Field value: 22 psi
